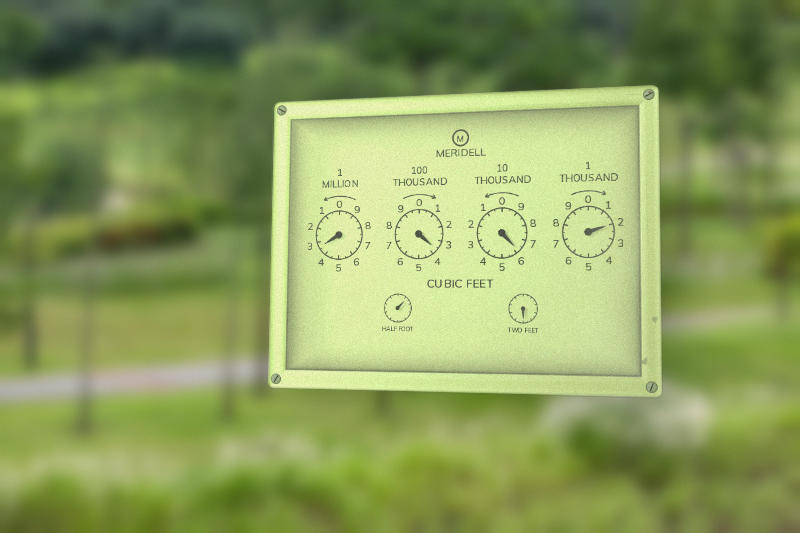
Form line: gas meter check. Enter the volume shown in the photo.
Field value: 336200 ft³
